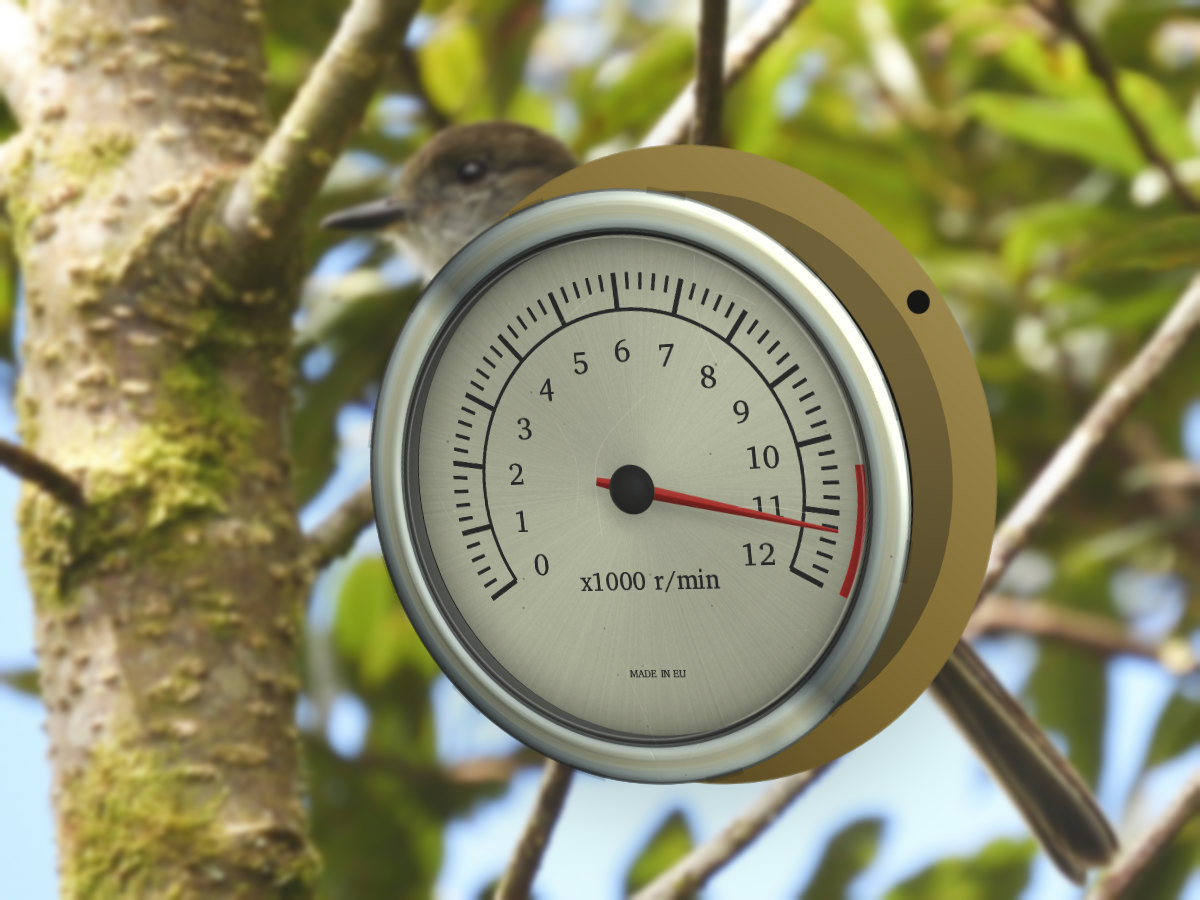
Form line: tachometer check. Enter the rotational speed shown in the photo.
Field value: 11200 rpm
